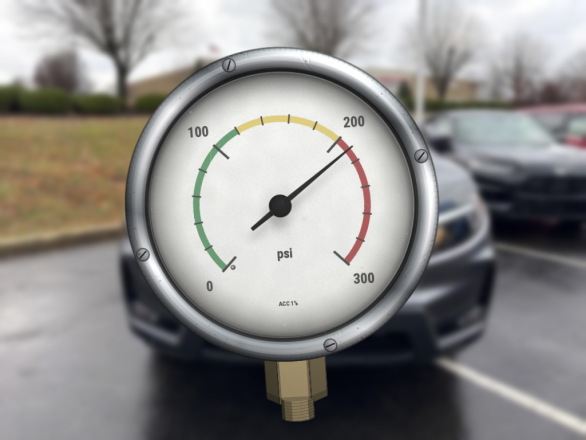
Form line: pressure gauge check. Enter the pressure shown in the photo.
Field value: 210 psi
